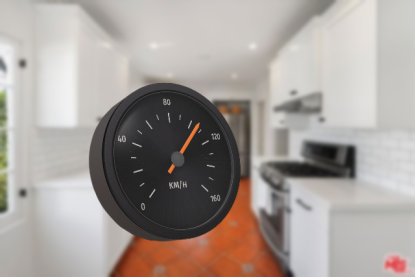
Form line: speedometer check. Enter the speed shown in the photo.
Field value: 105 km/h
